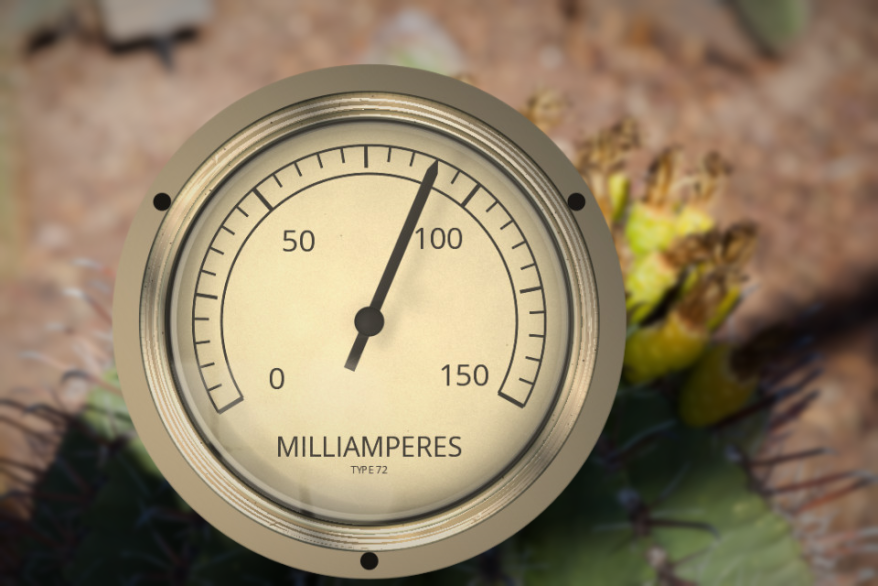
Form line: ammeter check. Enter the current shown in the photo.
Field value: 90 mA
